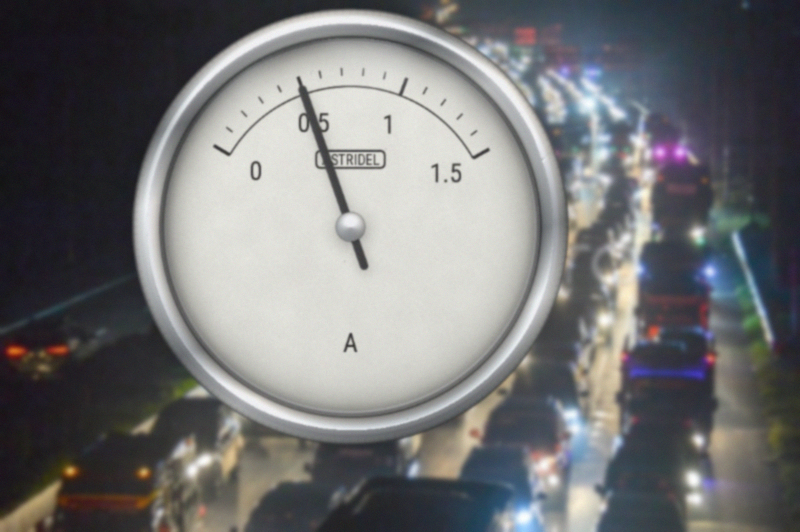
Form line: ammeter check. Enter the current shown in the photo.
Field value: 0.5 A
